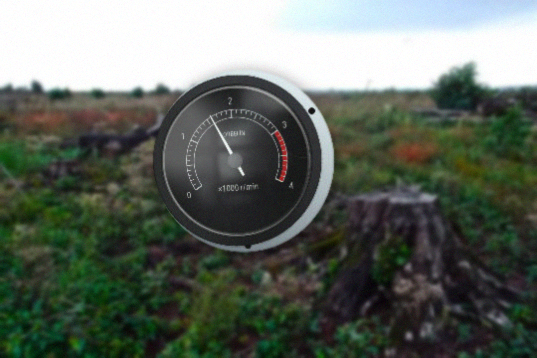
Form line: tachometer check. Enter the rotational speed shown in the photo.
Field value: 1600 rpm
